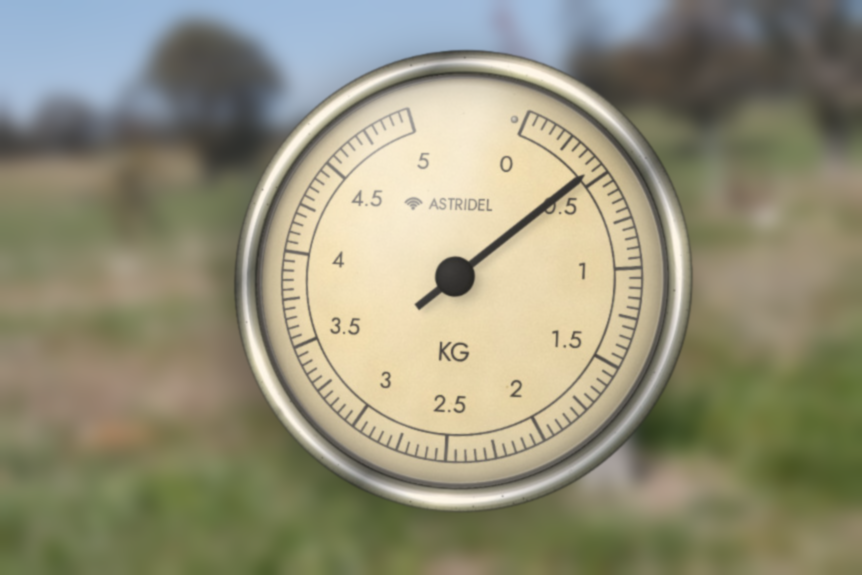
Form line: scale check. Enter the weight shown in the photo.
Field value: 0.45 kg
